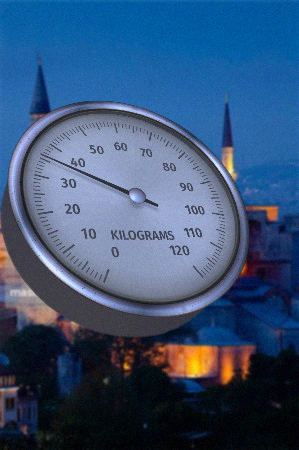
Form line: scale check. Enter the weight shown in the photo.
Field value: 35 kg
